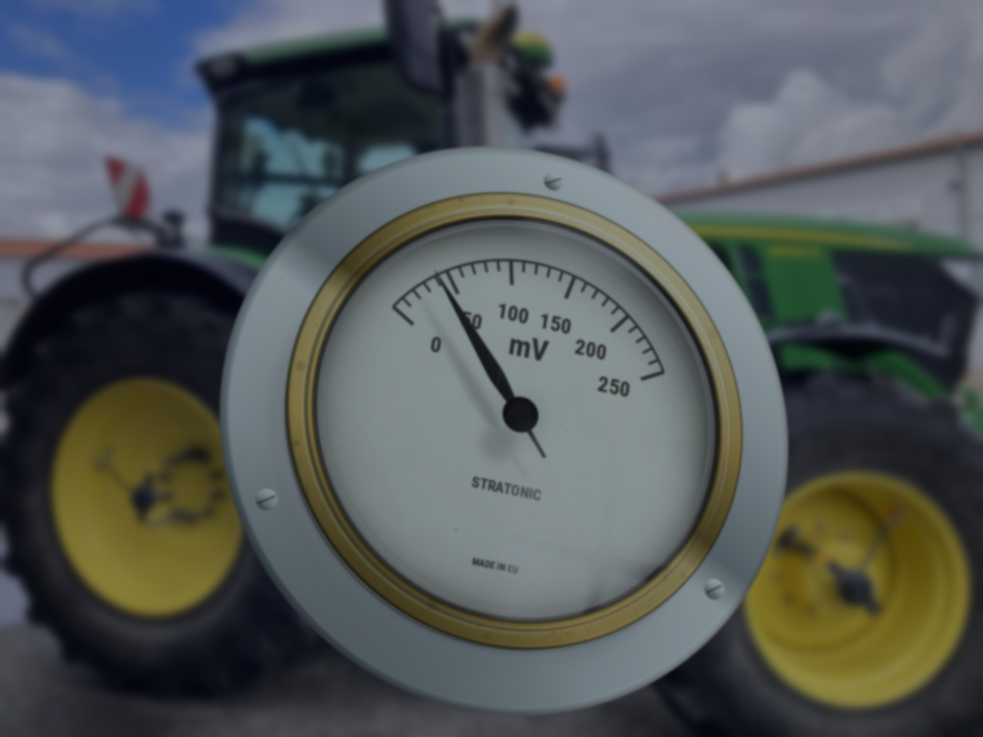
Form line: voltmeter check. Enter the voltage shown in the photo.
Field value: 40 mV
